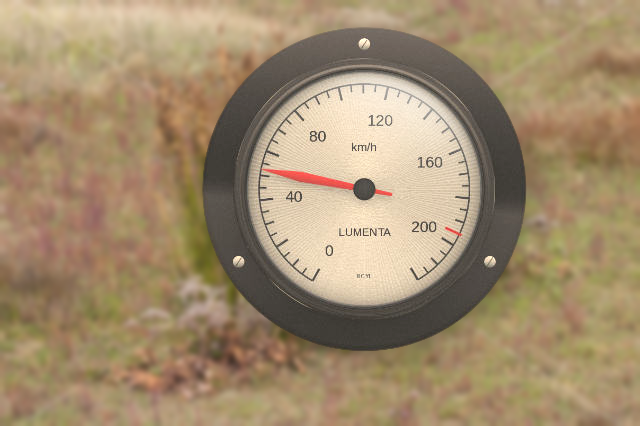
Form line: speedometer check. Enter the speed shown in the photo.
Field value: 52.5 km/h
